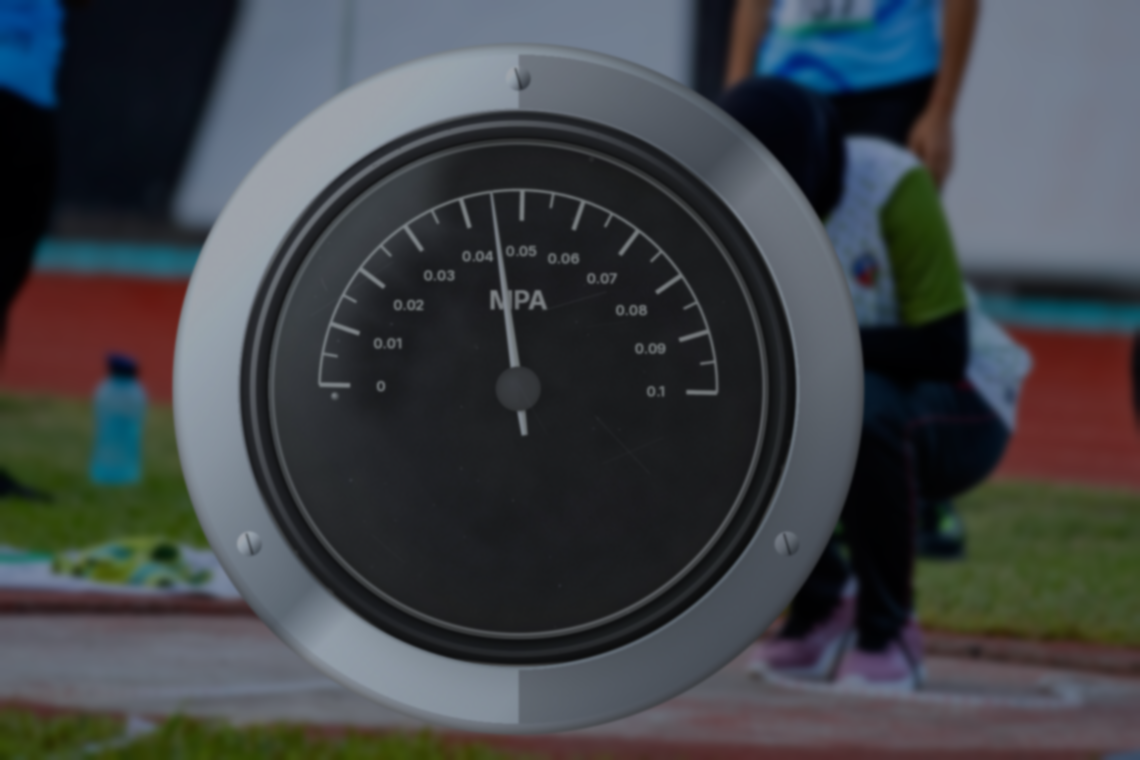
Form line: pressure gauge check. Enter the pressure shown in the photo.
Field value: 0.045 MPa
